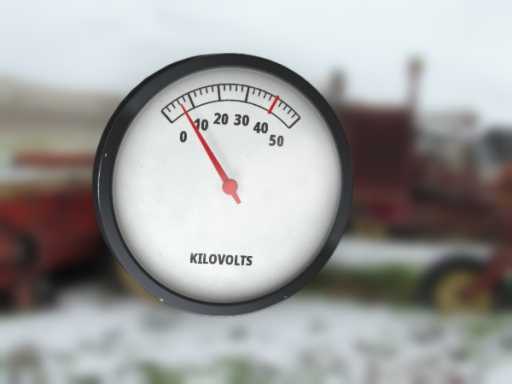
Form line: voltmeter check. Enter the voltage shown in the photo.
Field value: 6 kV
